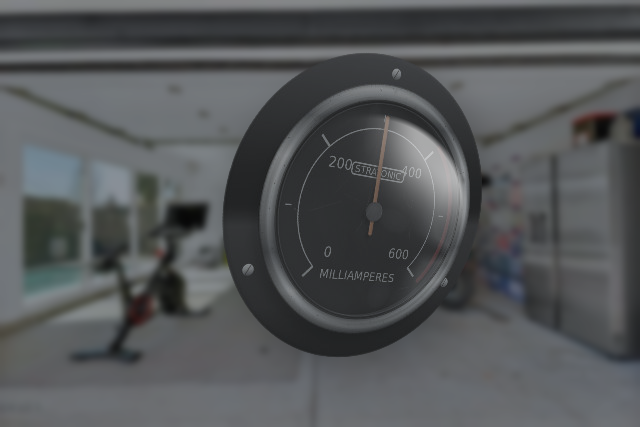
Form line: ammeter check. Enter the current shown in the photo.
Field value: 300 mA
